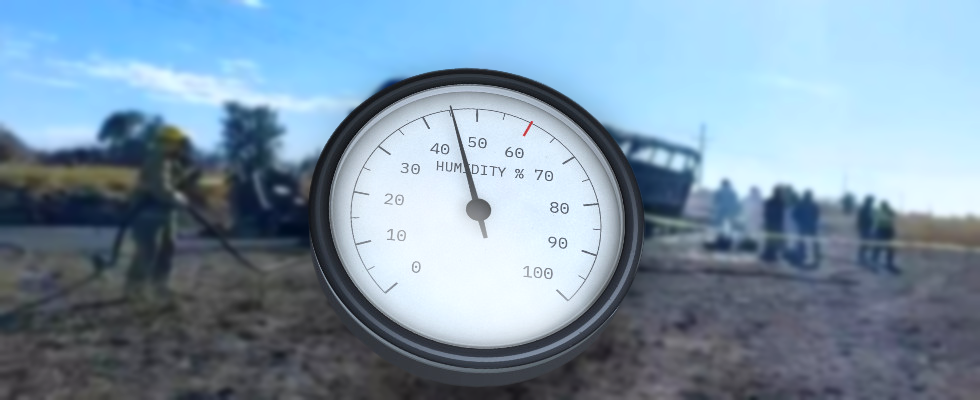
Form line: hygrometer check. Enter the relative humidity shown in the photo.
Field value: 45 %
